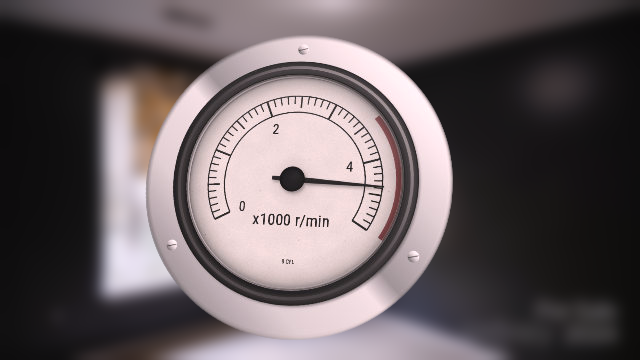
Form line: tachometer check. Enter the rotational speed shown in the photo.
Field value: 4400 rpm
